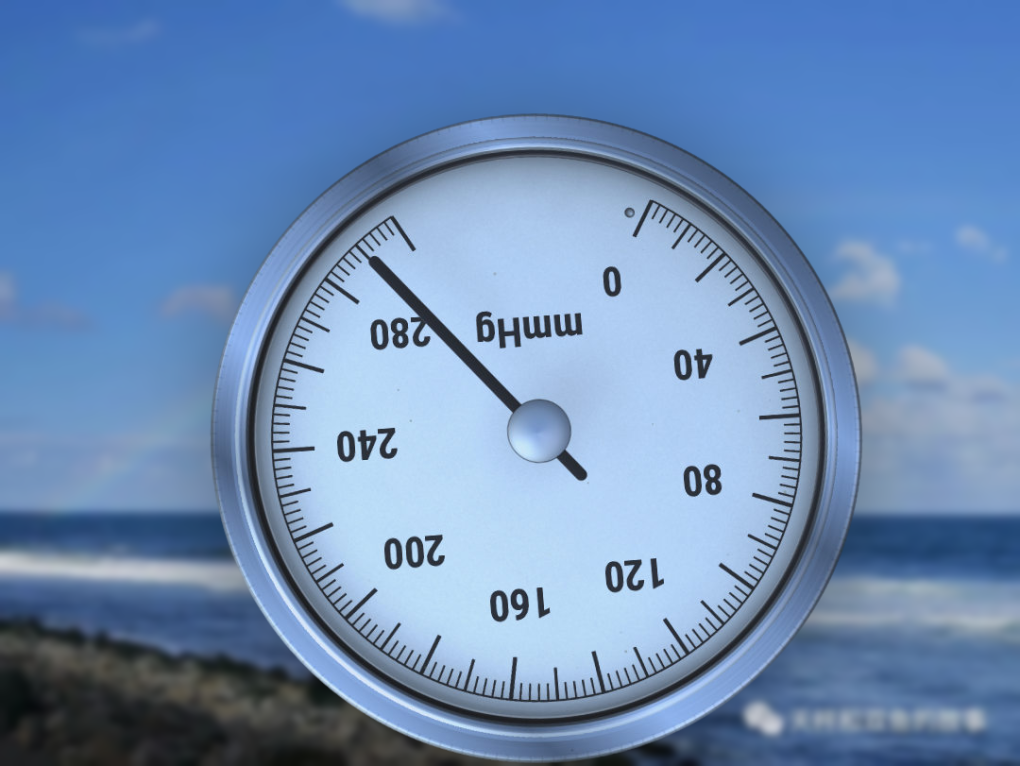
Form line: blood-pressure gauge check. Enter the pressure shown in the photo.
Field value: 290 mmHg
